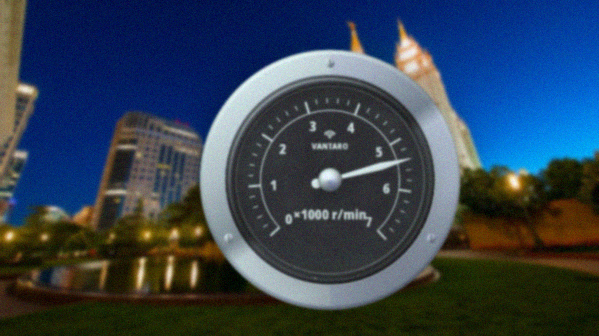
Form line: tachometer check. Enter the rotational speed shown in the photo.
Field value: 5400 rpm
